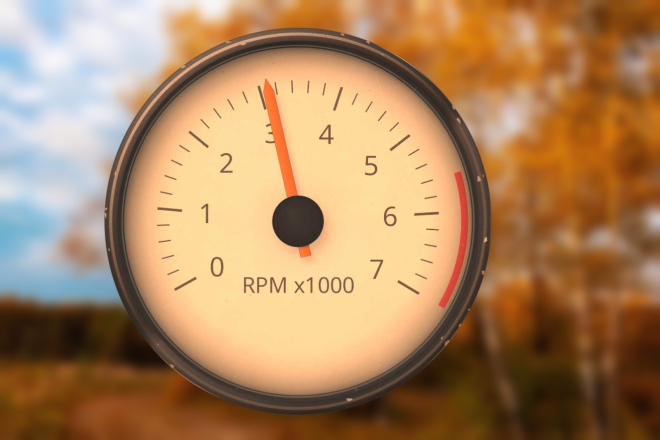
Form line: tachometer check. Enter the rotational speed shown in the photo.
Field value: 3100 rpm
